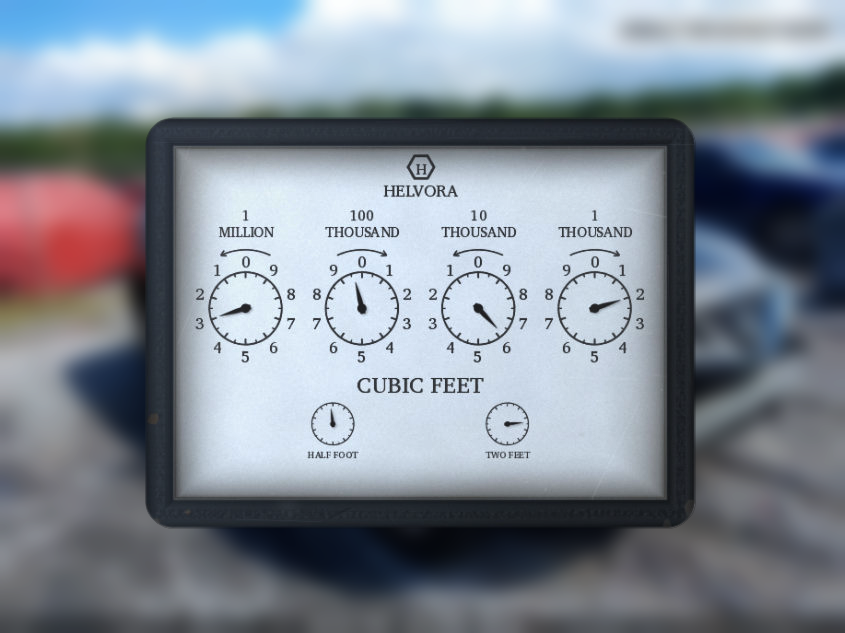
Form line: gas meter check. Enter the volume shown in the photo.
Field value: 296200 ft³
